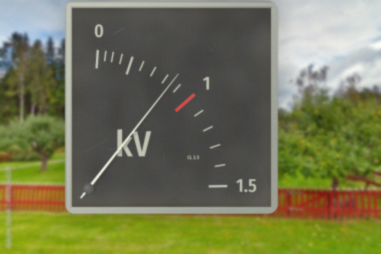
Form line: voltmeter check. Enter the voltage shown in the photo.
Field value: 0.85 kV
